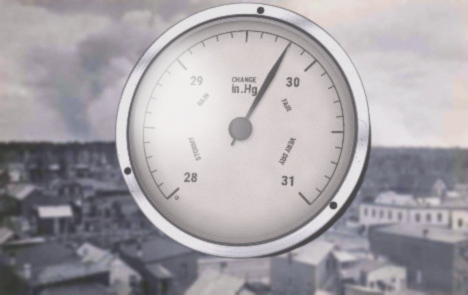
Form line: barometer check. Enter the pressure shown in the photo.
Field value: 29.8 inHg
